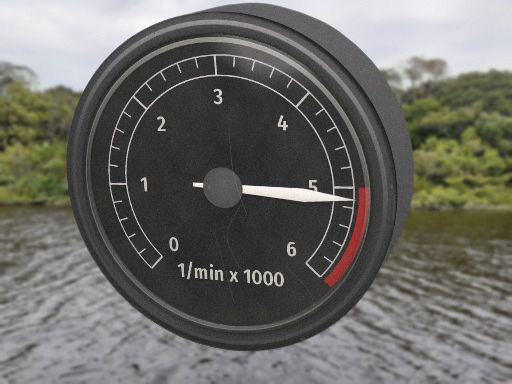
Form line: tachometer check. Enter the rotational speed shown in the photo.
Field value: 5100 rpm
